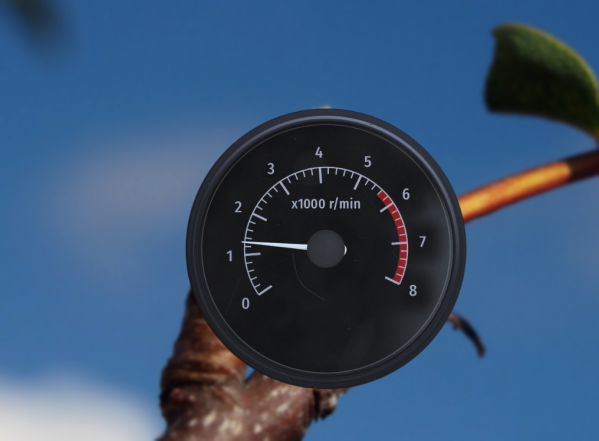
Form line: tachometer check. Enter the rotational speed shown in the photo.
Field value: 1300 rpm
